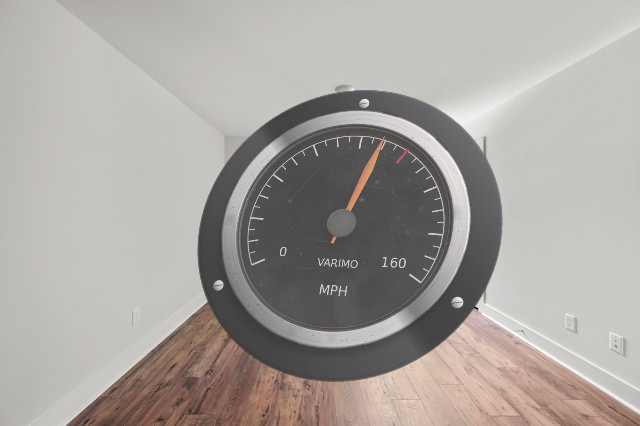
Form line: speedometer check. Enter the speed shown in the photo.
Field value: 90 mph
